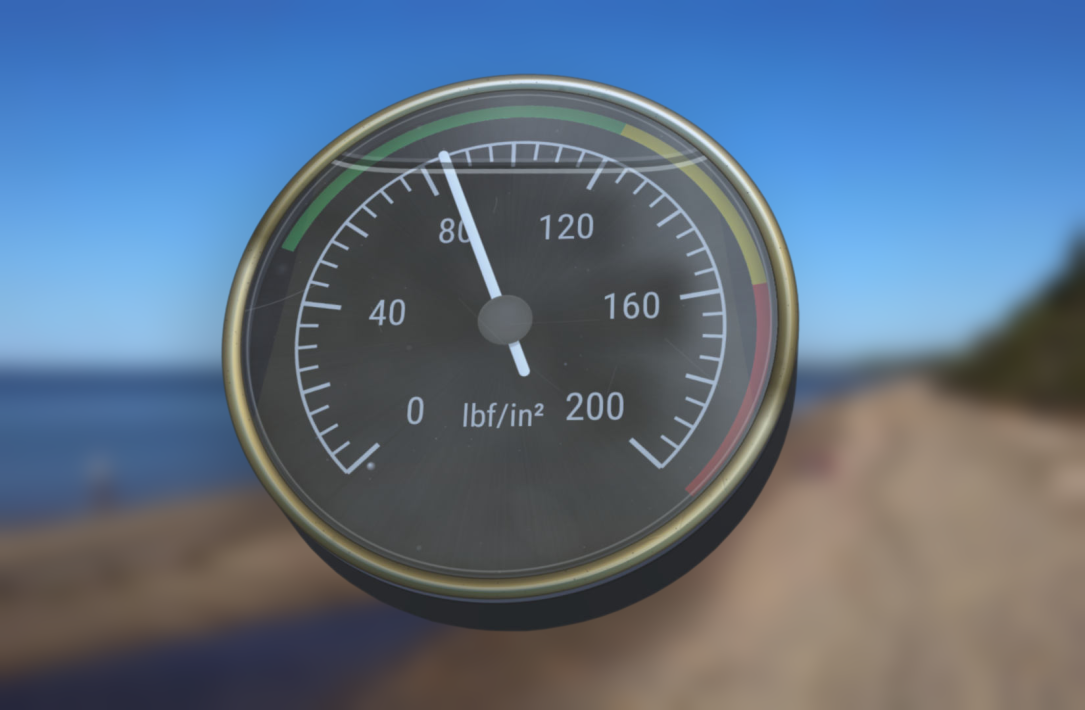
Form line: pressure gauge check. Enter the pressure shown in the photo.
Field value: 85 psi
